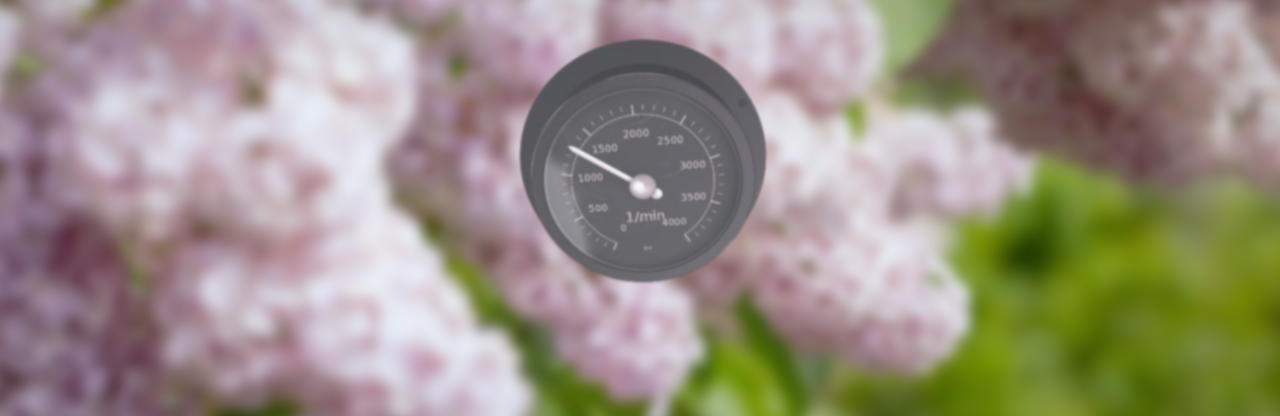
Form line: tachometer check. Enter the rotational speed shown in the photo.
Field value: 1300 rpm
